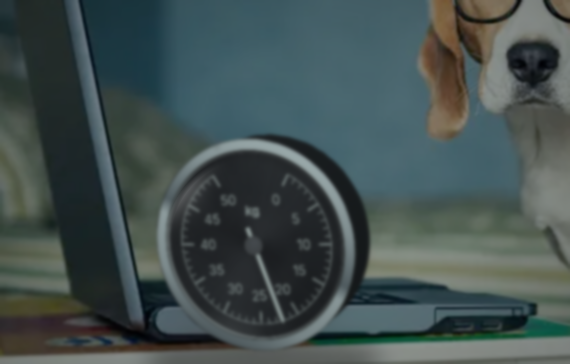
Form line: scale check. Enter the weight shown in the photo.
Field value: 22 kg
